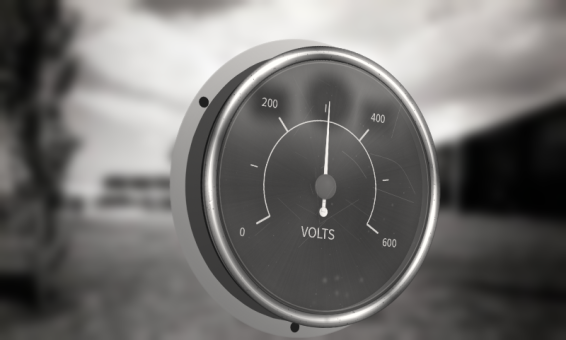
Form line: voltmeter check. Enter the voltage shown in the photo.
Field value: 300 V
